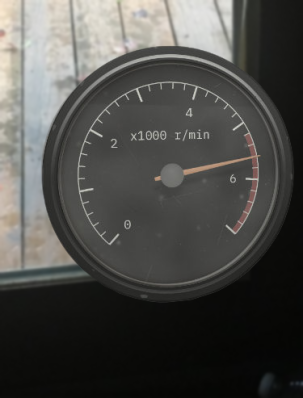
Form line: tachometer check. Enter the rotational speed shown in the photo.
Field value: 5600 rpm
